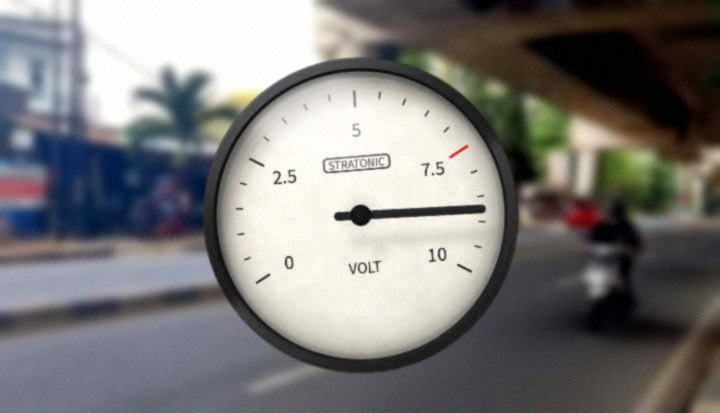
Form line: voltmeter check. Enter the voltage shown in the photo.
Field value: 8.75 V
